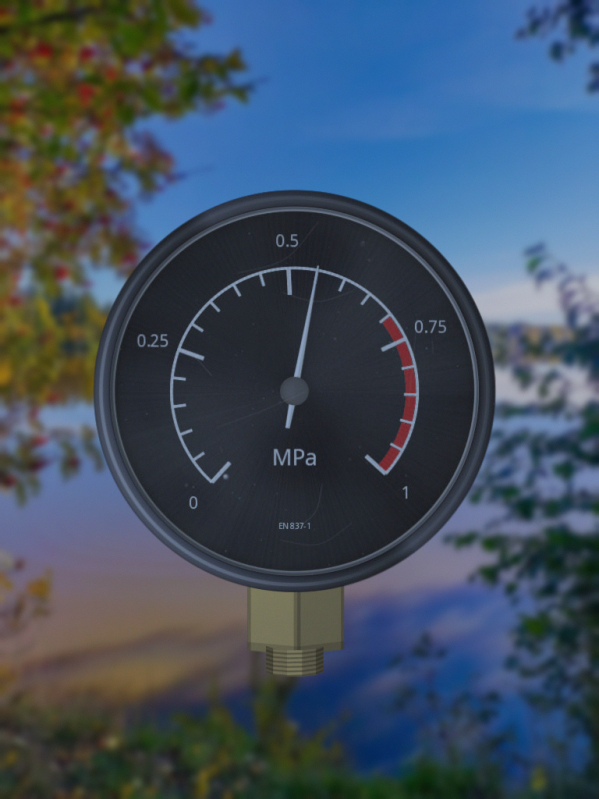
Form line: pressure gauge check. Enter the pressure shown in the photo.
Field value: 0.55 MPa
